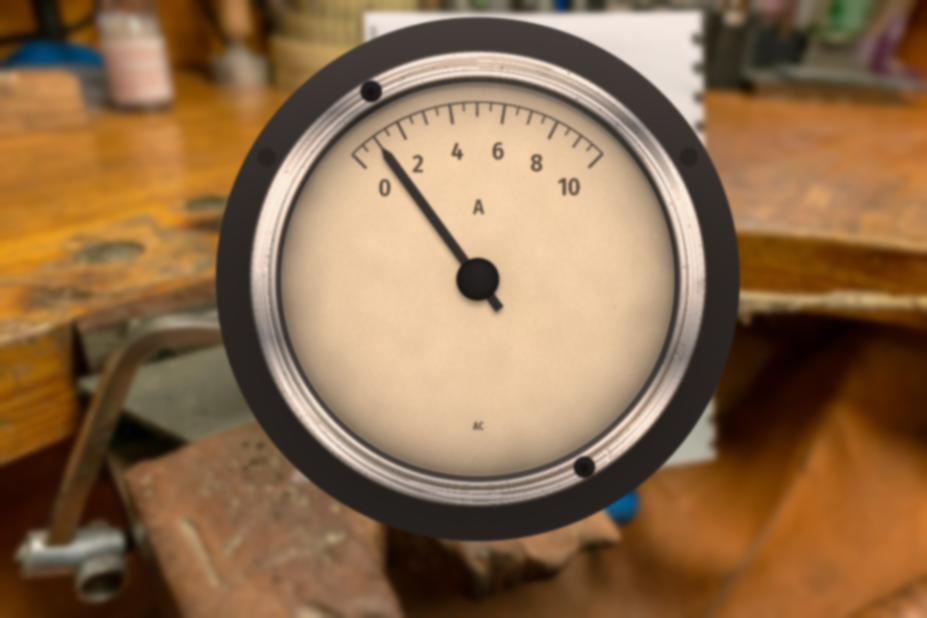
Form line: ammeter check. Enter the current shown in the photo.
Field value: 1 A
